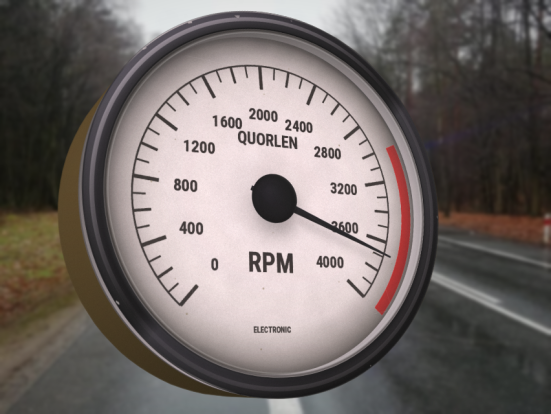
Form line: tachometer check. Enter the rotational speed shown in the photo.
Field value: 3700 rpm
